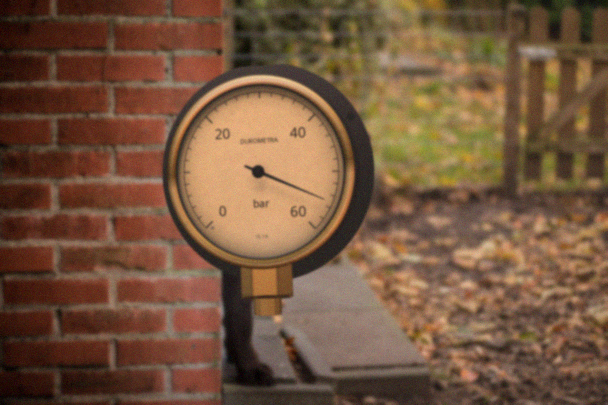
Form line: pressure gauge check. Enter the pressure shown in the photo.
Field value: 55 bar
